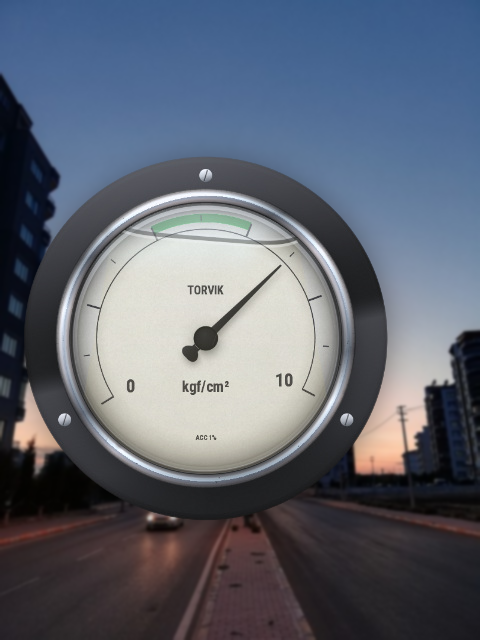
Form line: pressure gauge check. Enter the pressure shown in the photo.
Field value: 7 kg/cm²
